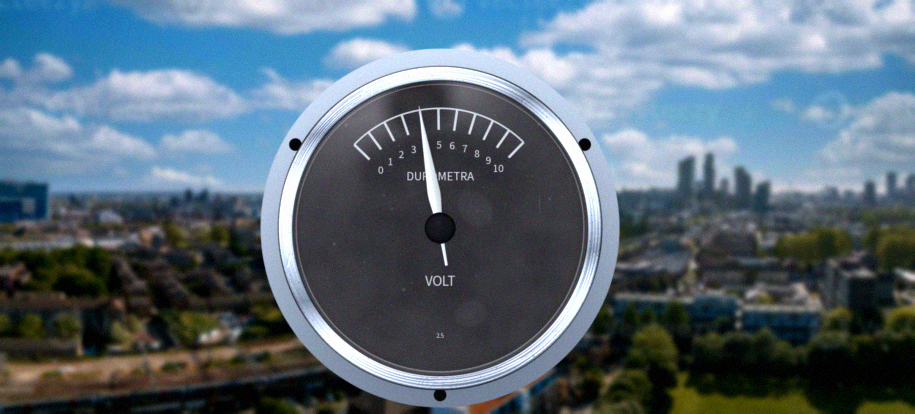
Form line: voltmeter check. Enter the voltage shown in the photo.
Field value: 4 V
